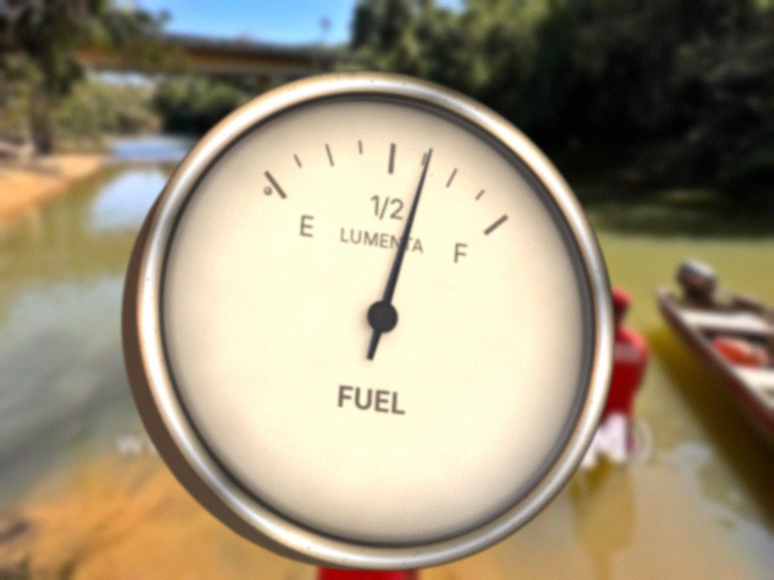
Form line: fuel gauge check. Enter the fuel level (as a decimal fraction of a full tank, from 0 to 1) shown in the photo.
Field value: 0.625
